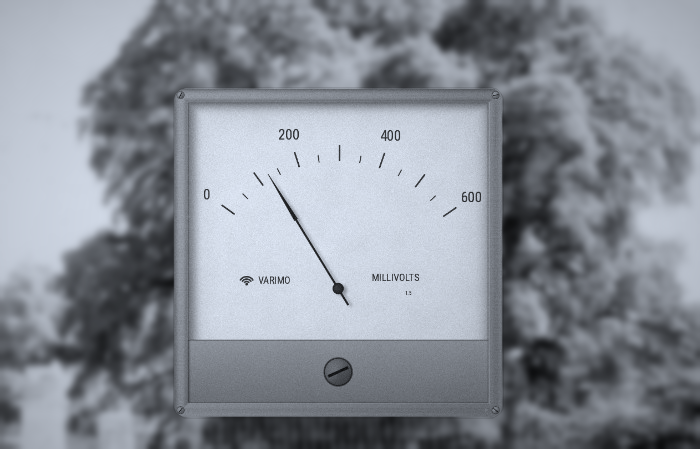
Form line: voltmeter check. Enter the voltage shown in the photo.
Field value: 125 mV
